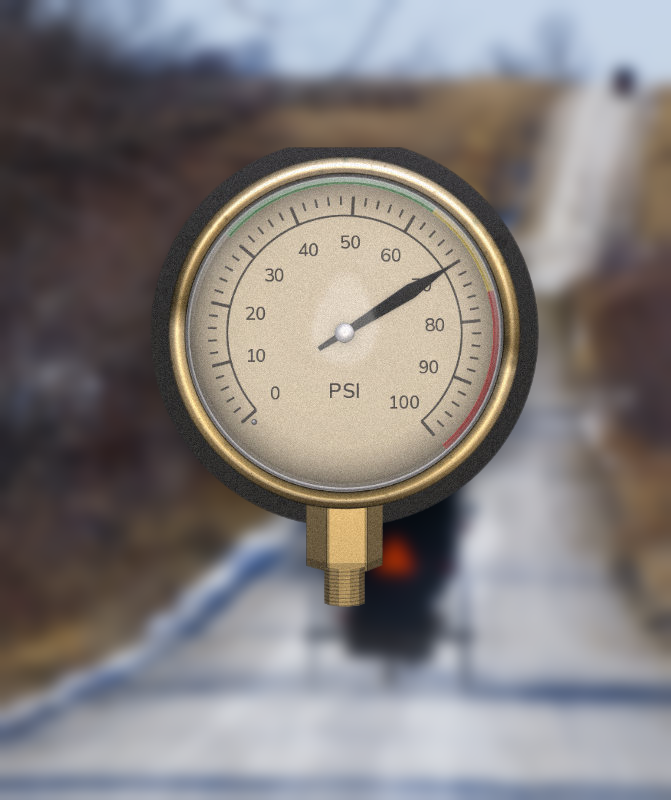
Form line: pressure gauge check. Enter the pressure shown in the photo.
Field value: 70 psi
